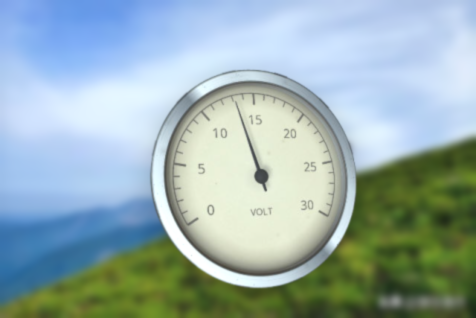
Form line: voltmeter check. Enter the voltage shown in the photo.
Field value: 13 V
